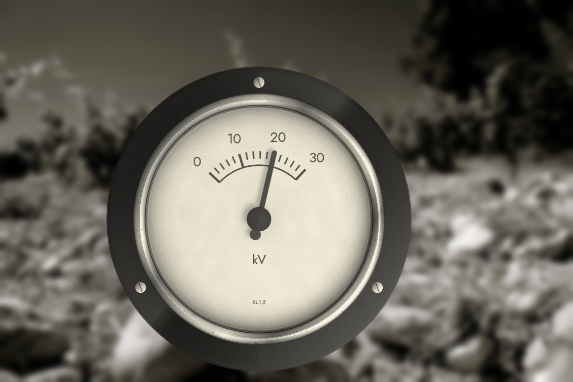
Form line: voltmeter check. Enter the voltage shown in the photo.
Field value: 20 kV
